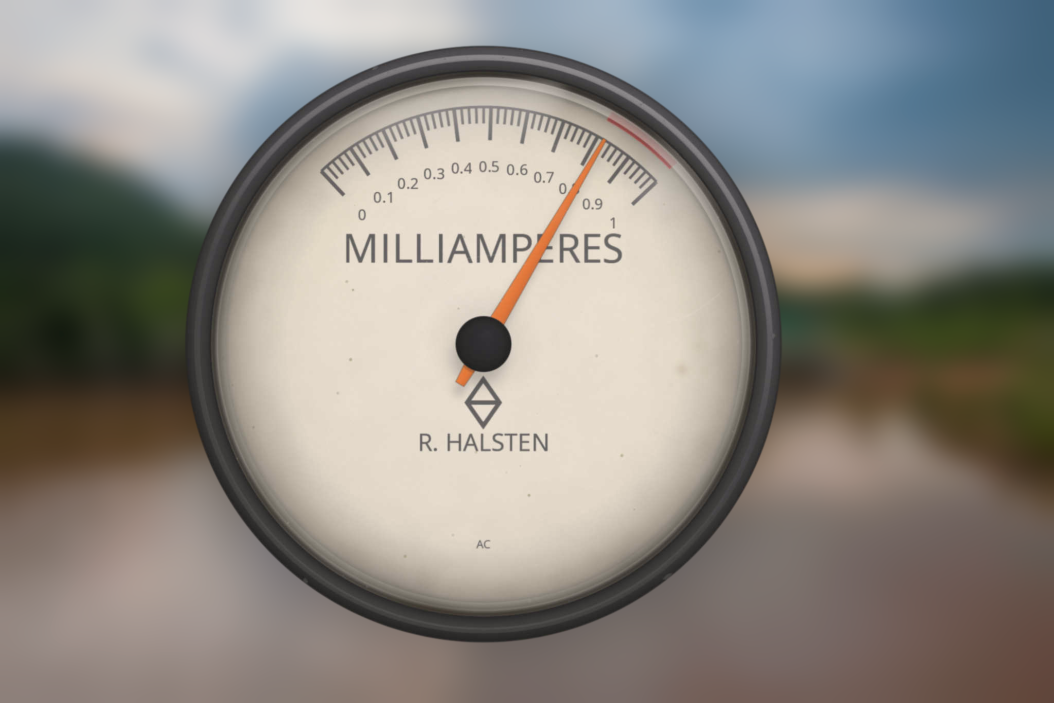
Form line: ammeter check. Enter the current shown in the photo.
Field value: 0.82 mA
